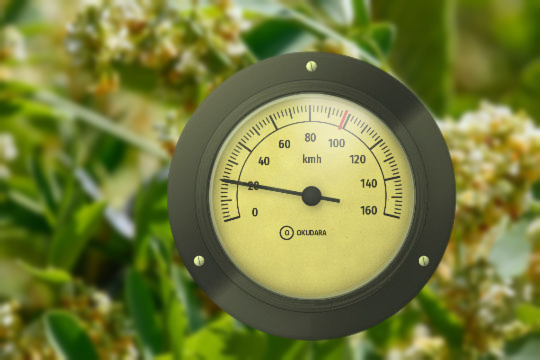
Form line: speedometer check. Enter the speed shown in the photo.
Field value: 20 km/h
